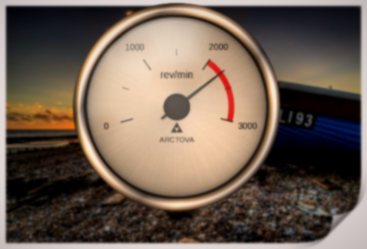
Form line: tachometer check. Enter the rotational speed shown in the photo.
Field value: 2250 rpm
